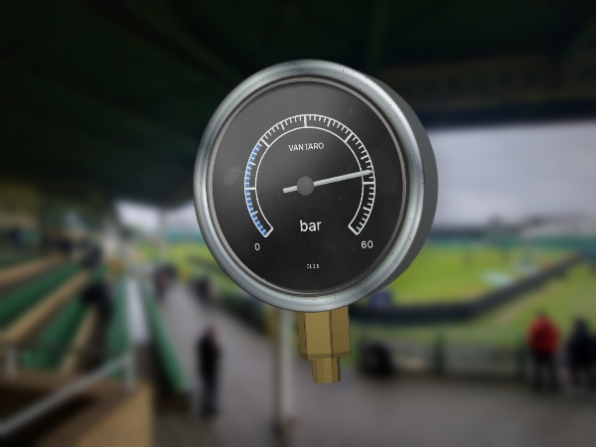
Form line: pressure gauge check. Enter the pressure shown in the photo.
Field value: 48 bar
